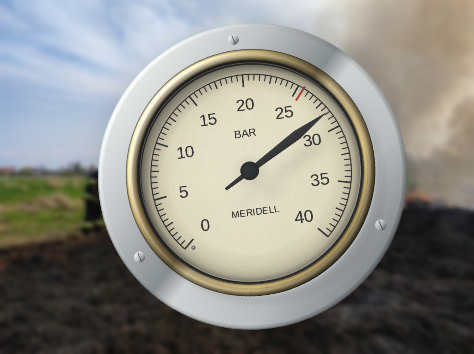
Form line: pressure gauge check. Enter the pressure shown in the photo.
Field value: 28.5 bar
